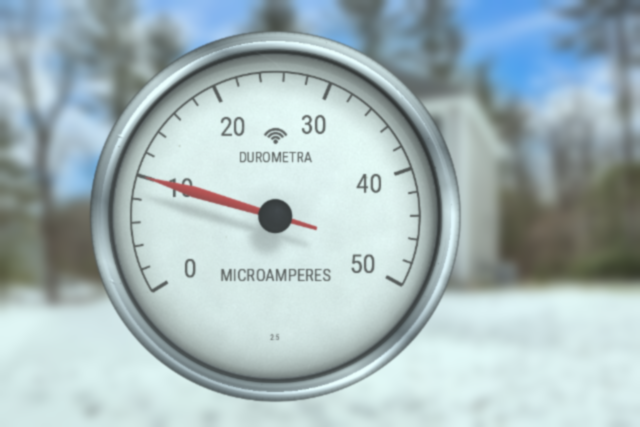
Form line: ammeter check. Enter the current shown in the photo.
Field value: 10 µA
